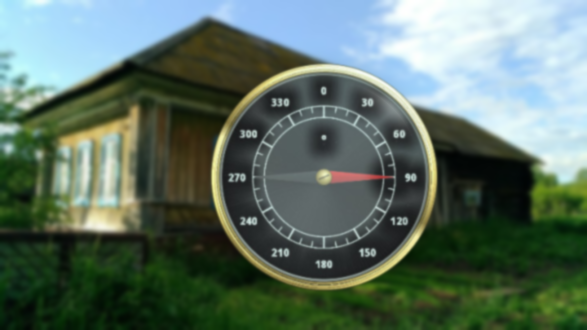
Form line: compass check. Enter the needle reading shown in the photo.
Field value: 90 °
